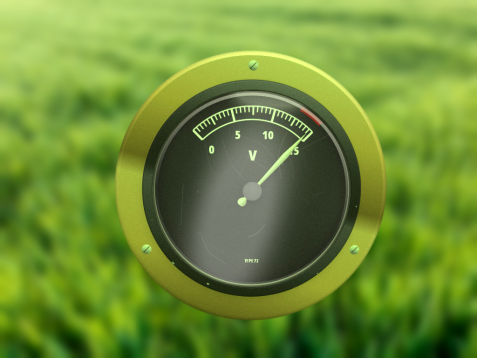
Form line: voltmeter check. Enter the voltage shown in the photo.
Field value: 14.5 V
